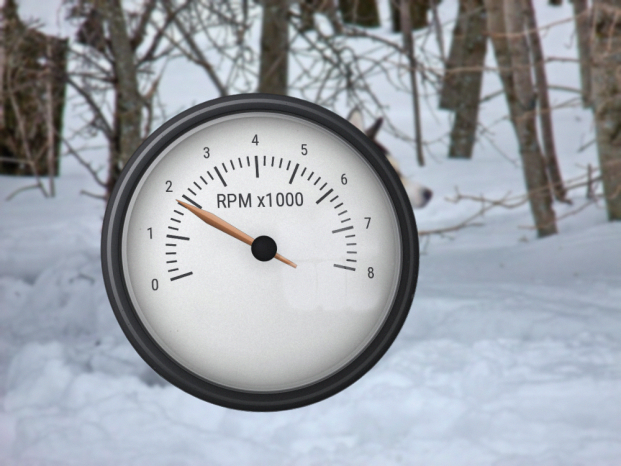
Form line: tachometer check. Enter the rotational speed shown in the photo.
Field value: 1800 rpm
